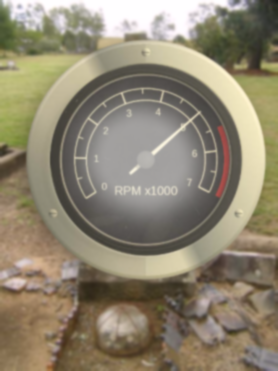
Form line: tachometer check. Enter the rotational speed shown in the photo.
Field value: 5000 rpm
